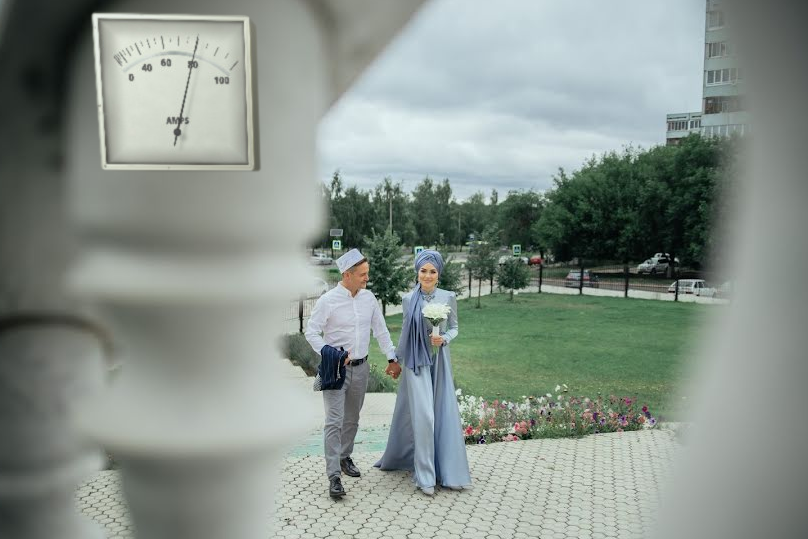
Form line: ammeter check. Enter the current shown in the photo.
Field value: 80 A
